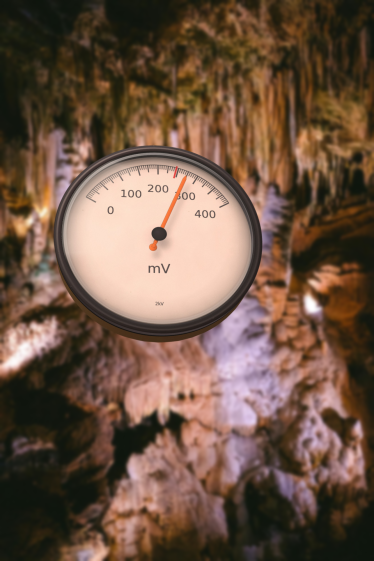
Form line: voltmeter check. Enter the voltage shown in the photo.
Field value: 275 mV
